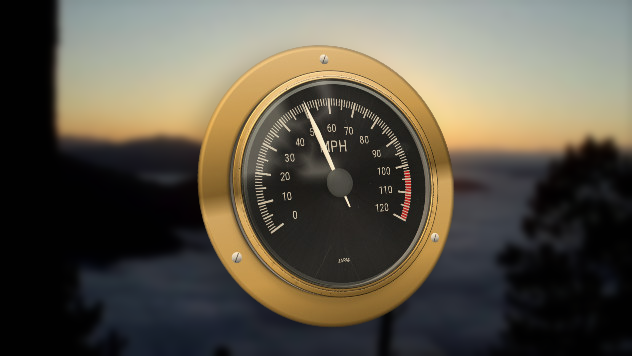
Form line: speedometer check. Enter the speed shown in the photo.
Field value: 50 mph
